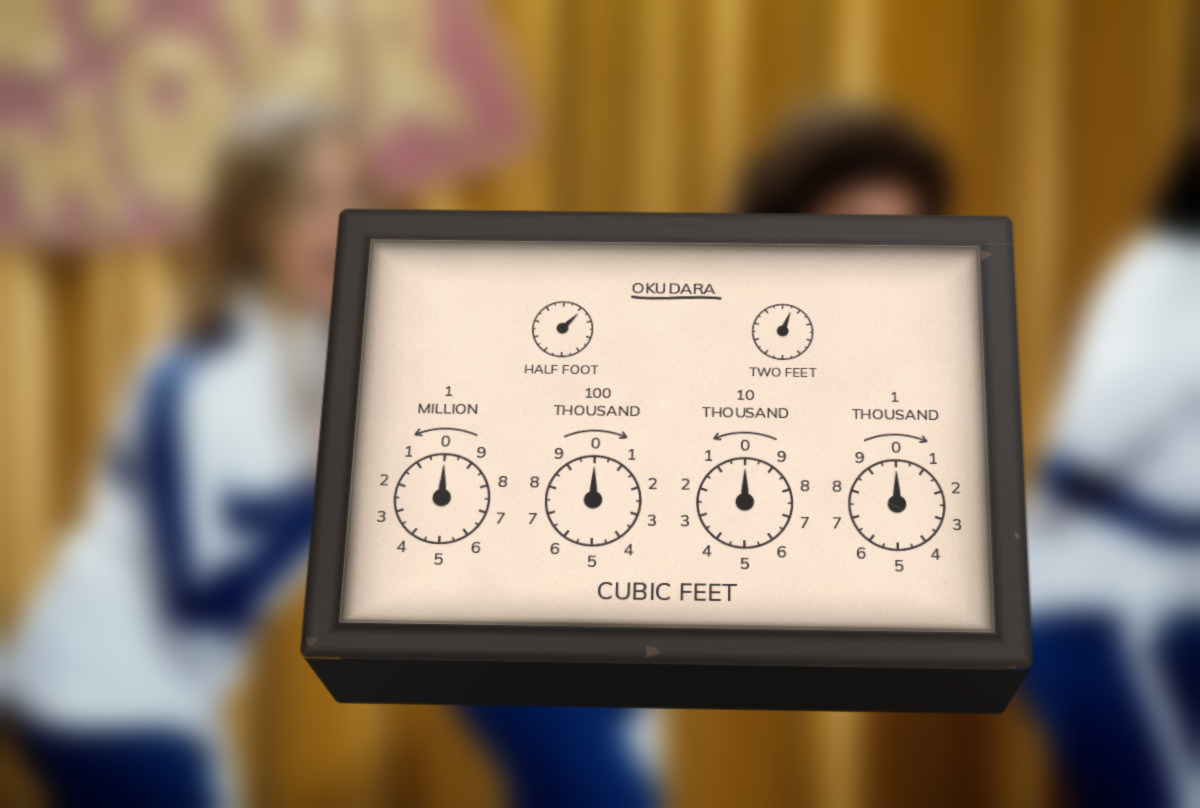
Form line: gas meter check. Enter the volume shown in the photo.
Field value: 0 ft³
